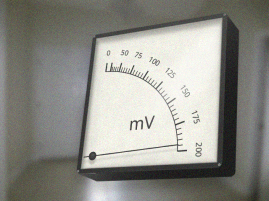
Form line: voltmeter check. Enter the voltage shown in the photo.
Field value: 195 mV
